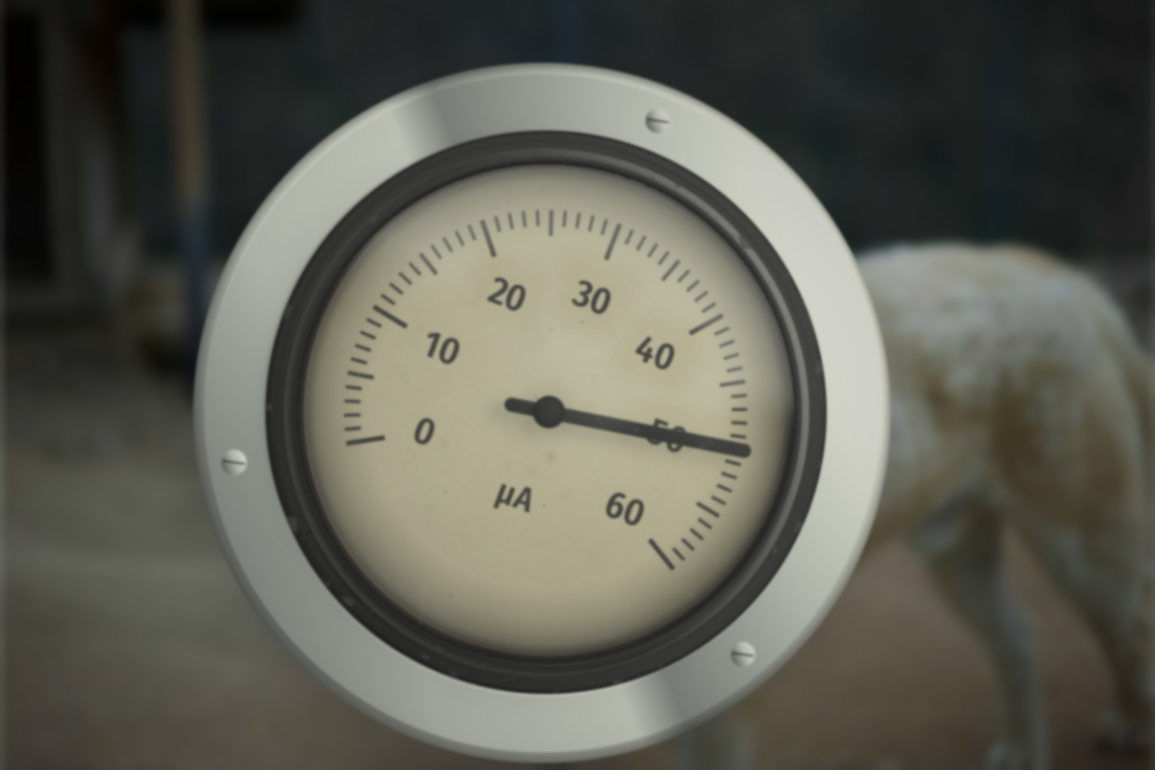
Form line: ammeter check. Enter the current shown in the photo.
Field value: 50 µA
